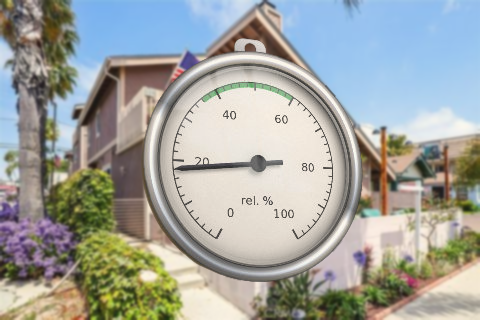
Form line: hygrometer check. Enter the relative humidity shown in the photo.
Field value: 18 %
